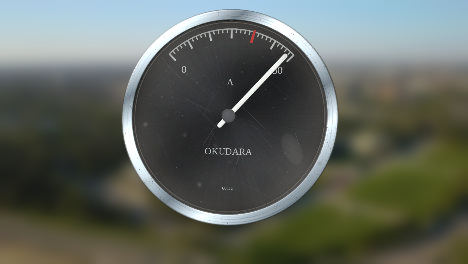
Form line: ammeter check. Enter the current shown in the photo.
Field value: 29 A
